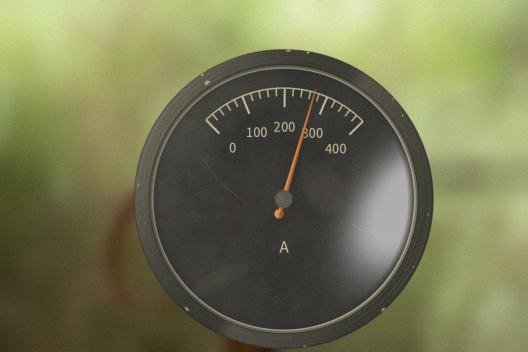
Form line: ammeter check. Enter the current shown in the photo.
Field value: 270 A
